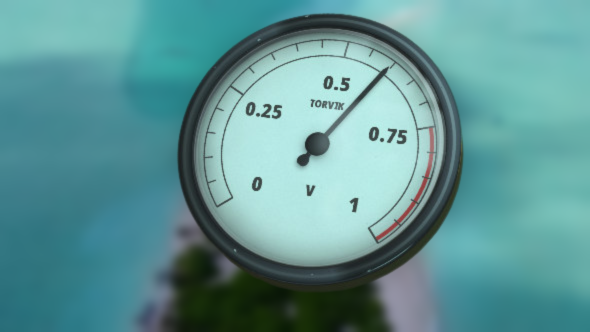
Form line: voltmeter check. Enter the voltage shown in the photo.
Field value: 0.6 V
